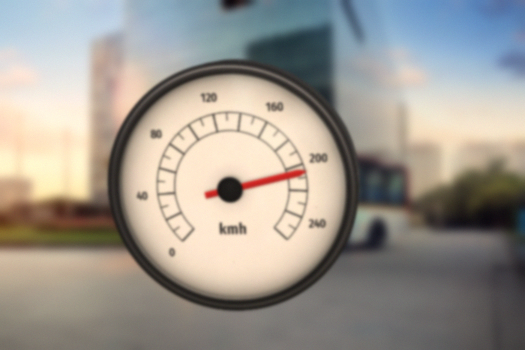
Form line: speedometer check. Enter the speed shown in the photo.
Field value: 205 km/h
